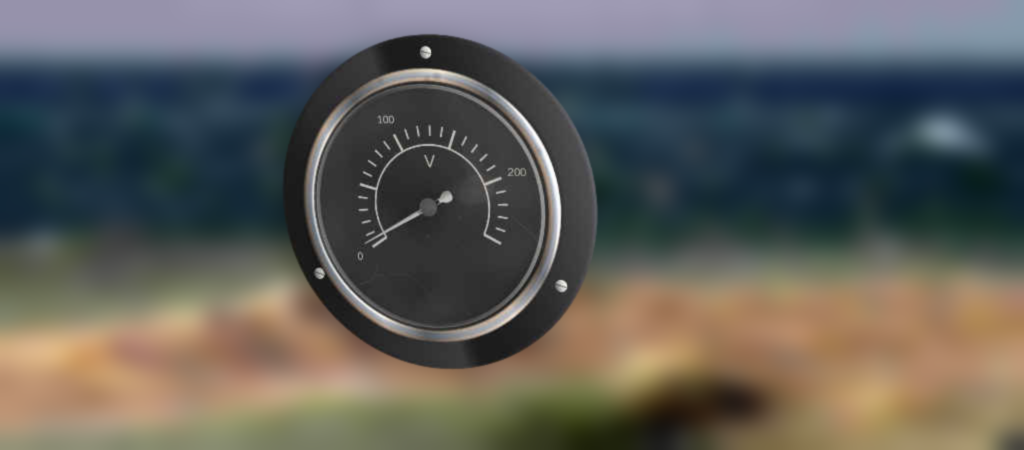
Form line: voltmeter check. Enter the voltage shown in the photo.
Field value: 5 V
